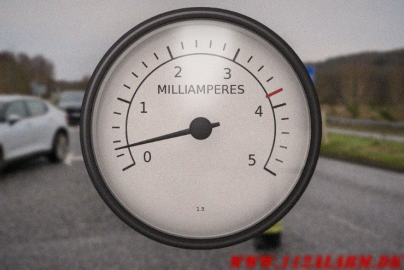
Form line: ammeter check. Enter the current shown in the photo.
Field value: 0.3 mA
